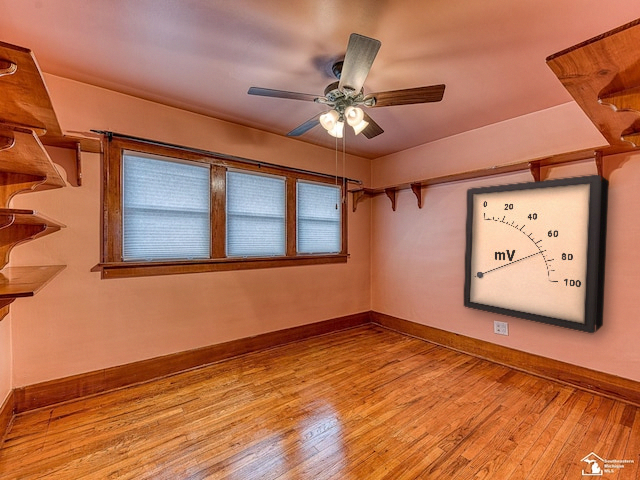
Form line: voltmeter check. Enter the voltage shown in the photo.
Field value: 70 mV
